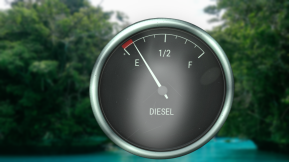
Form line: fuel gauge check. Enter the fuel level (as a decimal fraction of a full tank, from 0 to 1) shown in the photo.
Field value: 0.125
